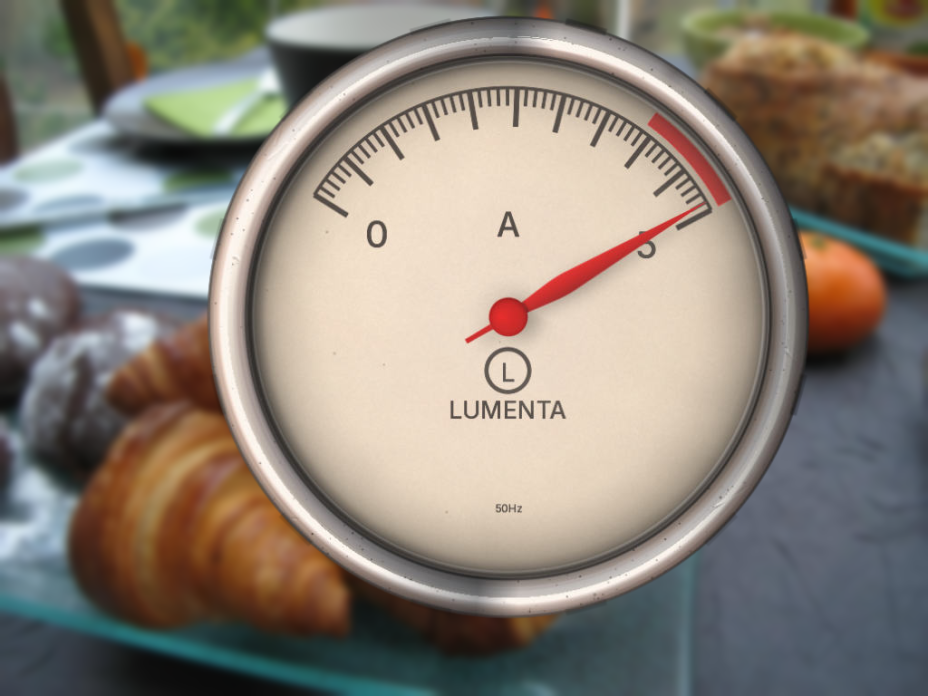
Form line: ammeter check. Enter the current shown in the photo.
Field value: 4.9 A
